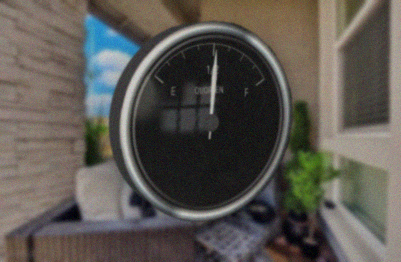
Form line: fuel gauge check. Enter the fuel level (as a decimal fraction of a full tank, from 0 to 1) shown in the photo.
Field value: 0.5
